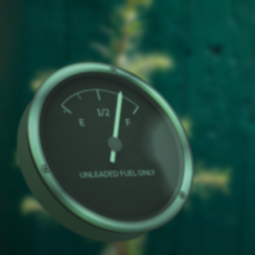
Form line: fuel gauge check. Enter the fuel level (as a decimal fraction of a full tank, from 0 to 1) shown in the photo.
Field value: 0.75
